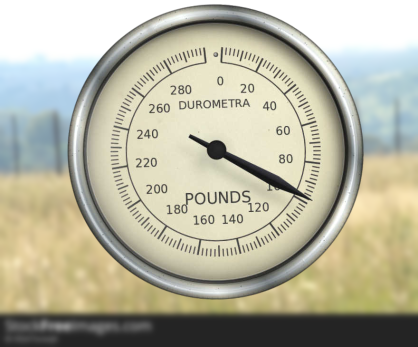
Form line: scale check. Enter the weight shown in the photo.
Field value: 98 lb
